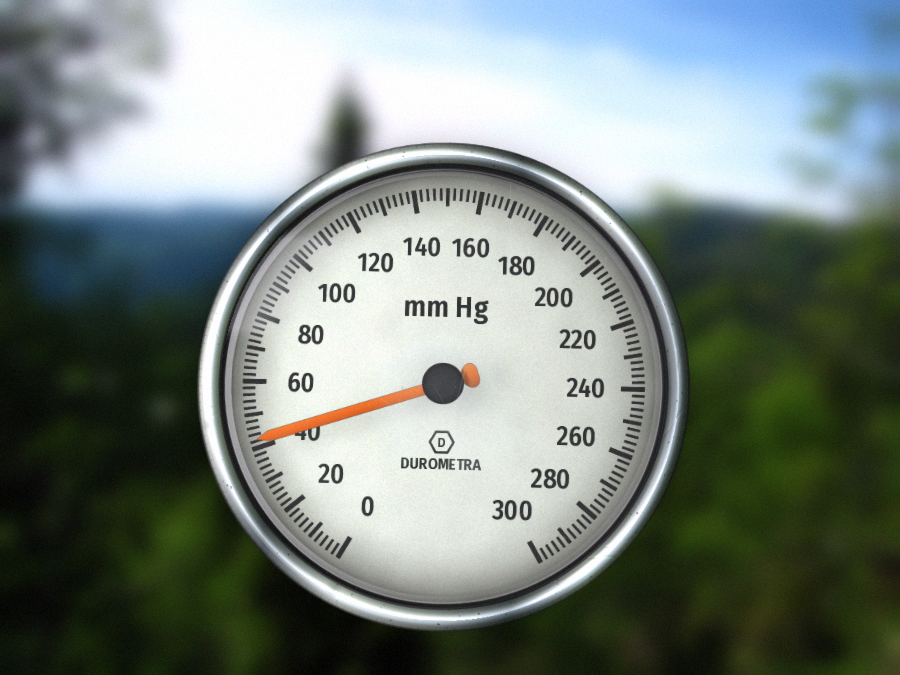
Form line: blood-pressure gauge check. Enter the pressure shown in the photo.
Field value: 42 mmHg
